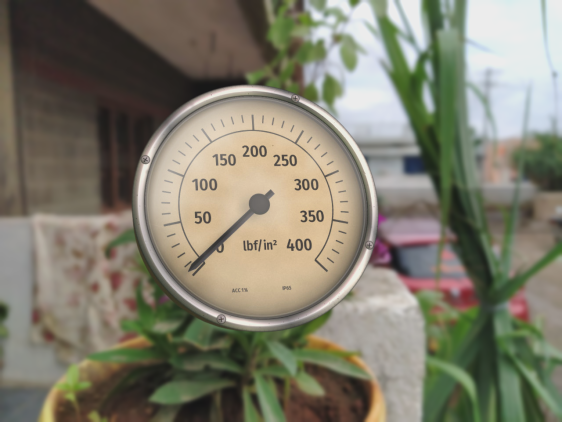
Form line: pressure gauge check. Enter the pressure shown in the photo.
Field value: 5 psi
